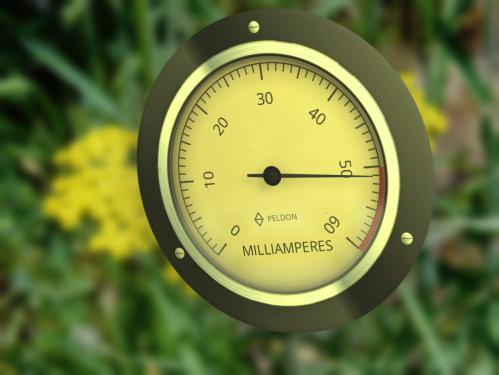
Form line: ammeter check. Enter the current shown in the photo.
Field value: 51 mA
